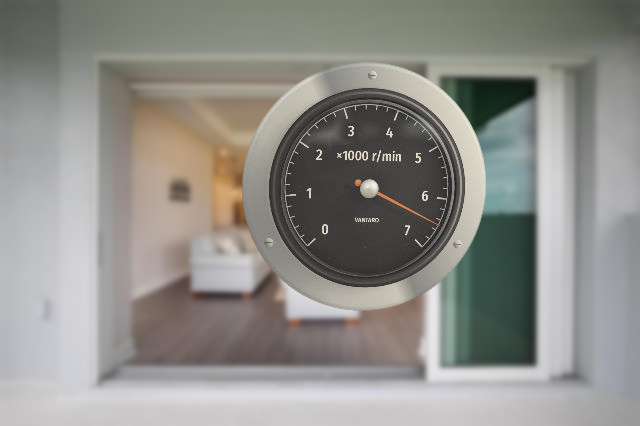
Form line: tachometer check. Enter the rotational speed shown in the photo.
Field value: 6500 rpm
